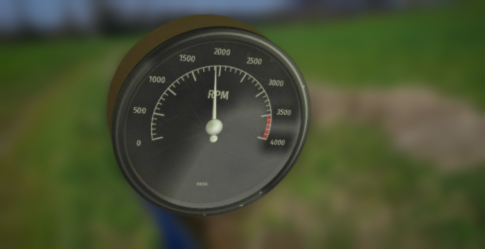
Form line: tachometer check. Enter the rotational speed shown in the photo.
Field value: 1900 rpm
